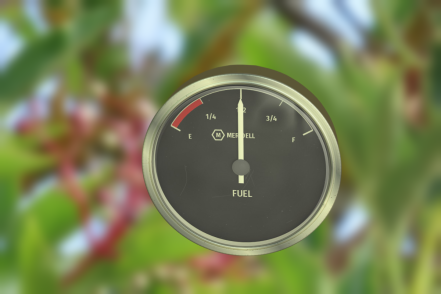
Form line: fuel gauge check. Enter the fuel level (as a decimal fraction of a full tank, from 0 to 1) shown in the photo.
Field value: 0.5
